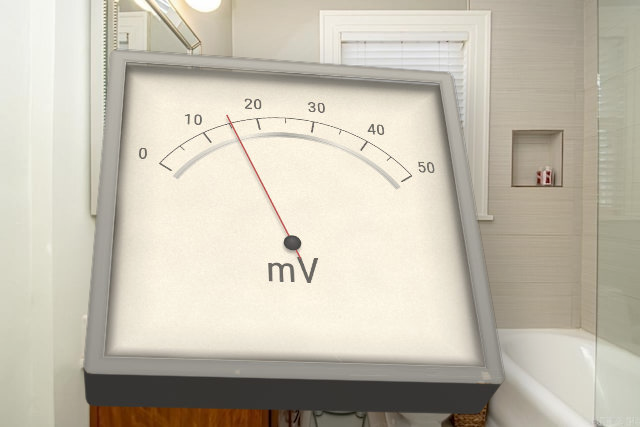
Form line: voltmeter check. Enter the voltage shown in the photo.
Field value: 15 mV
